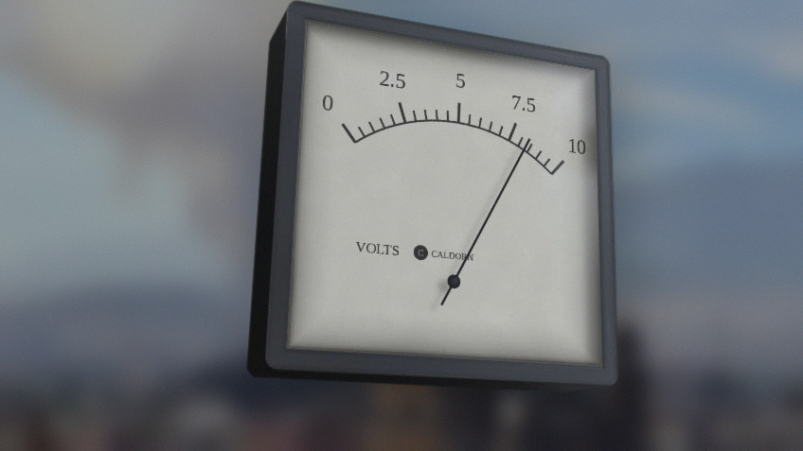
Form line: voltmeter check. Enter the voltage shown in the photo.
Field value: 8.25 V
